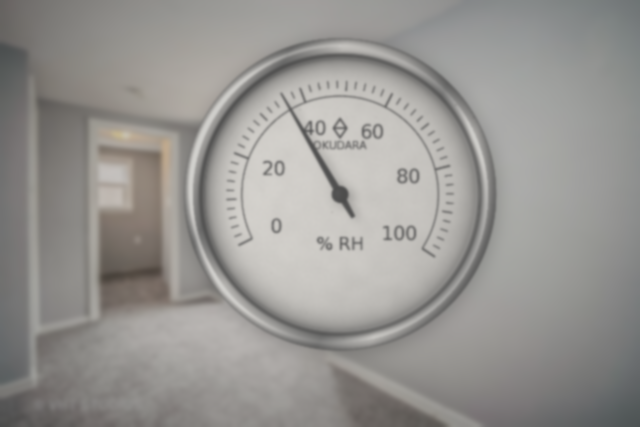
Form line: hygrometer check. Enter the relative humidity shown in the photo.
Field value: 36 %
